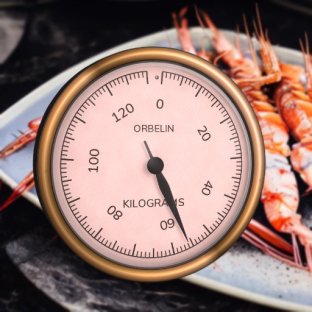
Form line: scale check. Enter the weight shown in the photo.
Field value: 56 kg
